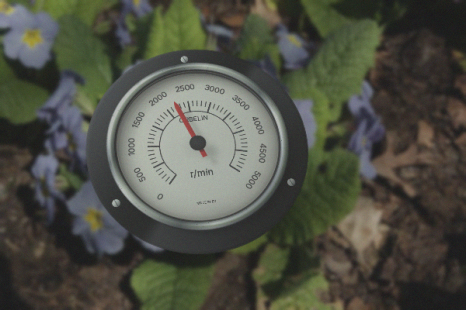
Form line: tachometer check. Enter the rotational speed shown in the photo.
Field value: 2200 rpm
